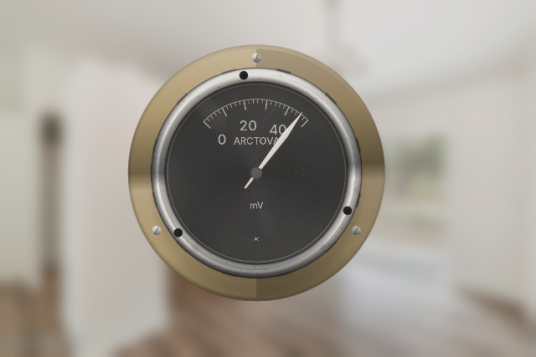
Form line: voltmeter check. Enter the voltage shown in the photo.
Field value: 46 mV
